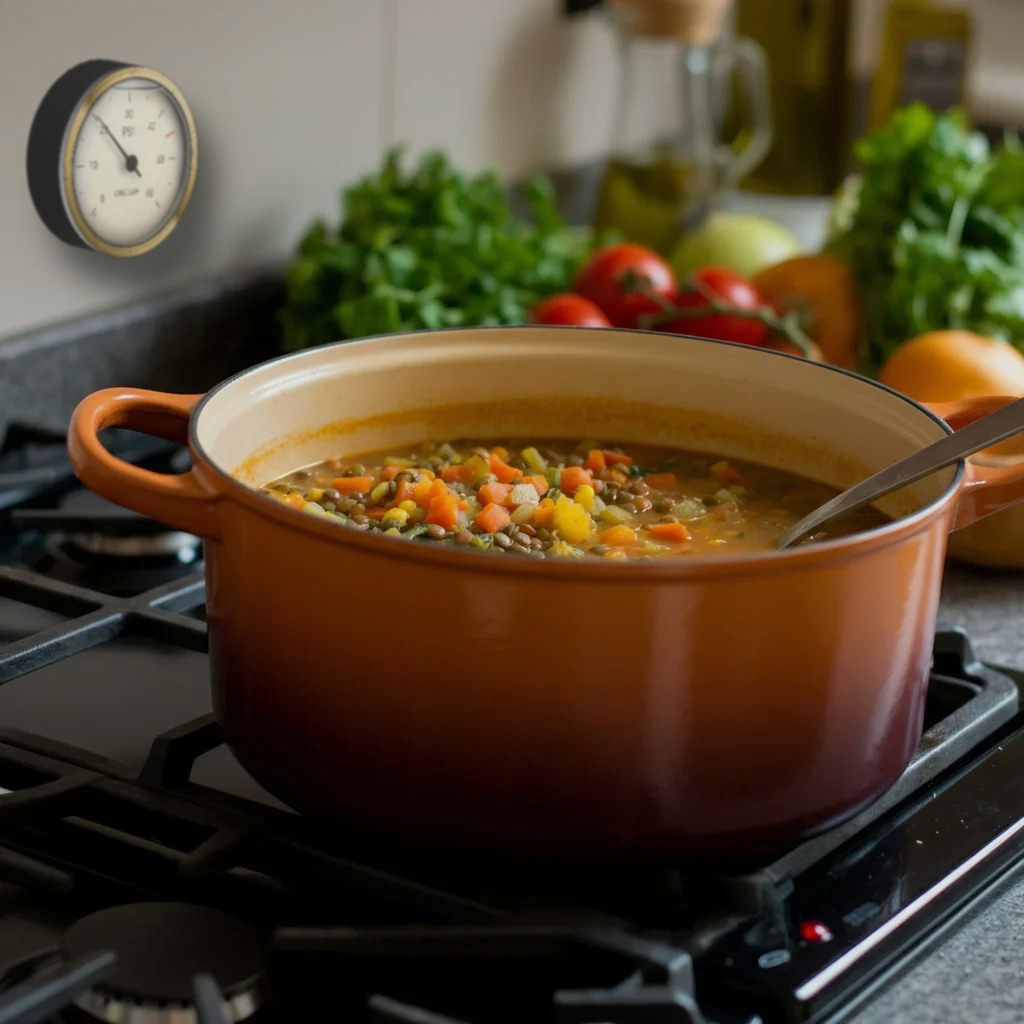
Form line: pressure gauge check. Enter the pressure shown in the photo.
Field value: 20 psi
